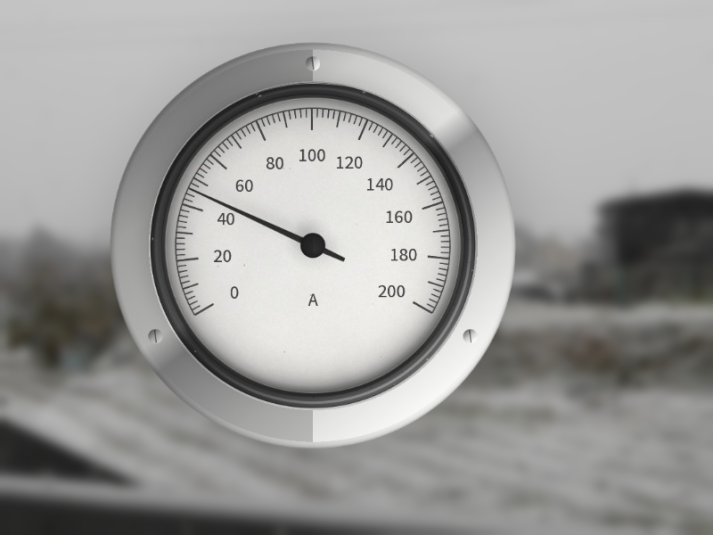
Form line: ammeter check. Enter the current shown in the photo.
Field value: 46 A
